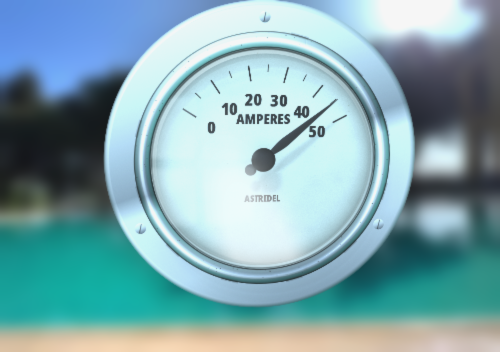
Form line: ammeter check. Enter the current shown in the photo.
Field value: 45 A
